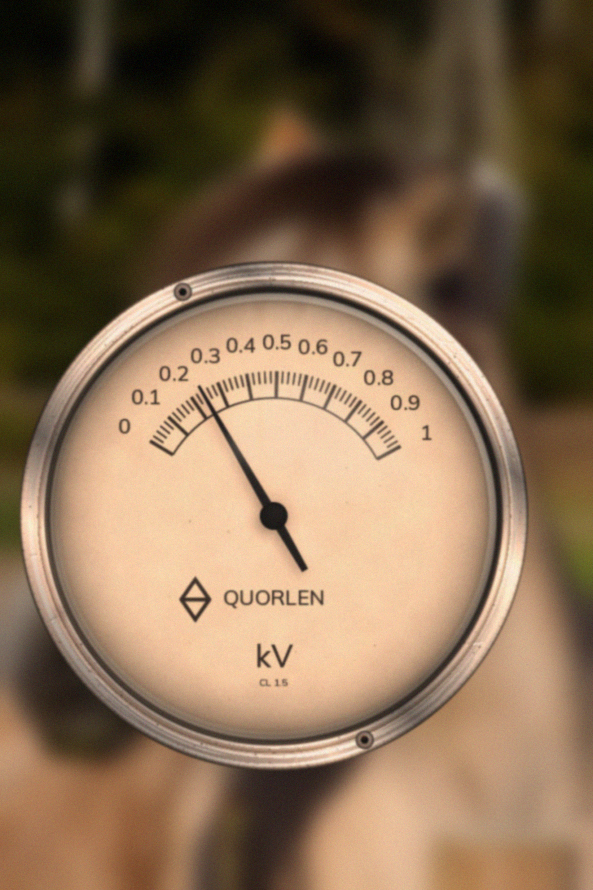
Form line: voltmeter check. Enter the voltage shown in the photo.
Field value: 0.24 kV
